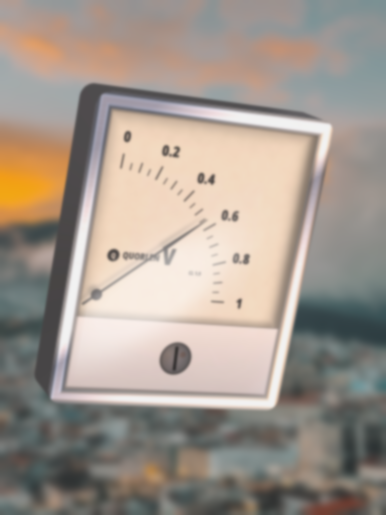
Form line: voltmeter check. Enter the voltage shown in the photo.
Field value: 0.55 V
